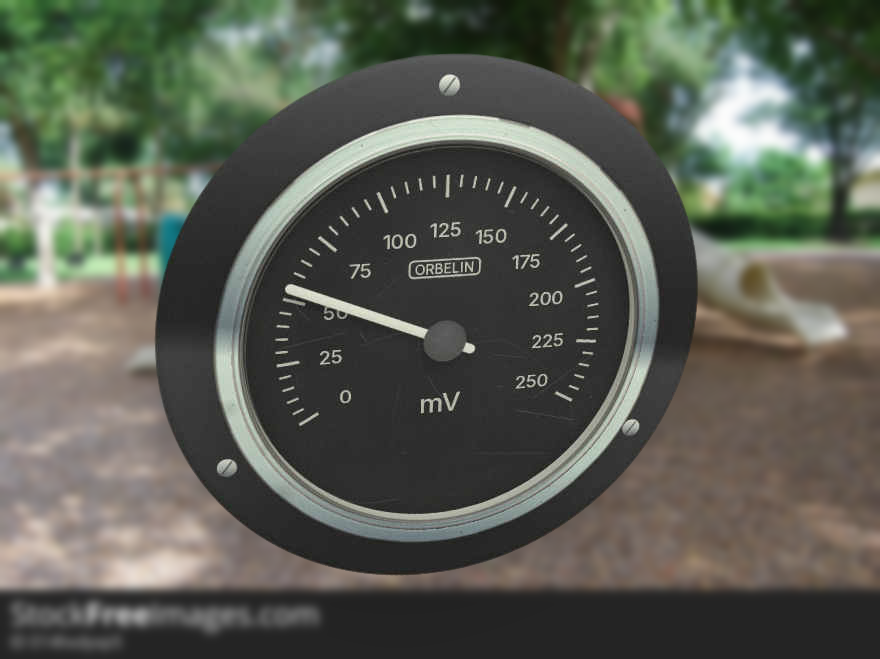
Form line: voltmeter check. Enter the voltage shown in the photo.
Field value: 55 mV
